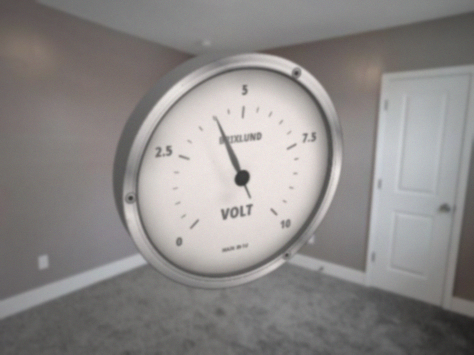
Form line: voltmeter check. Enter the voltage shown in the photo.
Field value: 4 V
